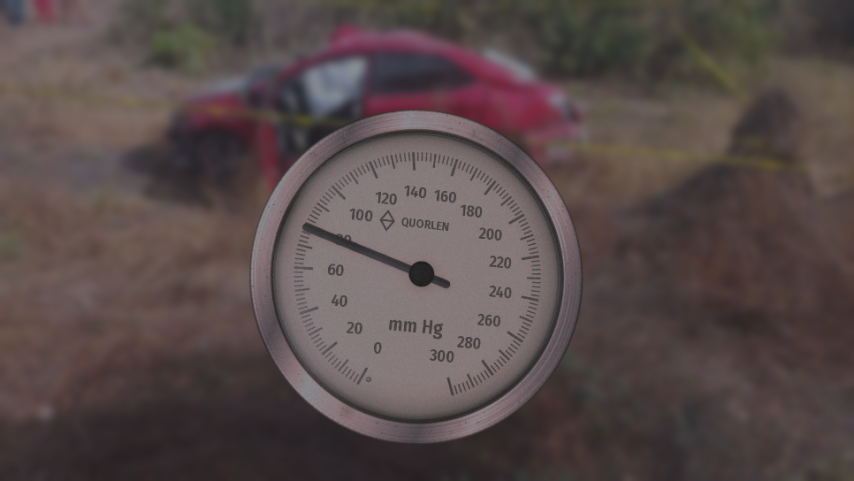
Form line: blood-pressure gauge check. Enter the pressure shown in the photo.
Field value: 78 mmHg
